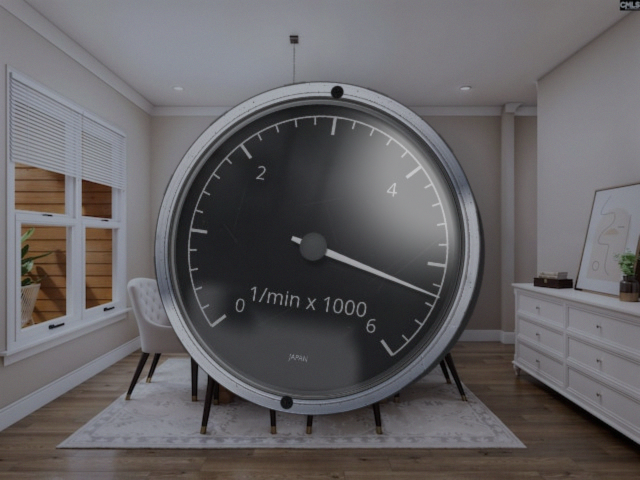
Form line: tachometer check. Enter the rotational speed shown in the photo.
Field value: 5300 rpm
